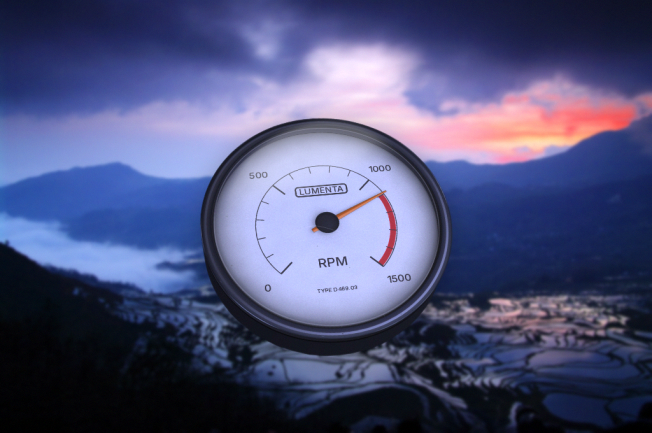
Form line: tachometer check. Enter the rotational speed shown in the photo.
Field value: 1100 rpm
